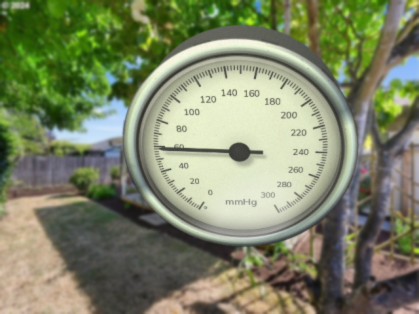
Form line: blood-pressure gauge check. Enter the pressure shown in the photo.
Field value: 60 mmHg
